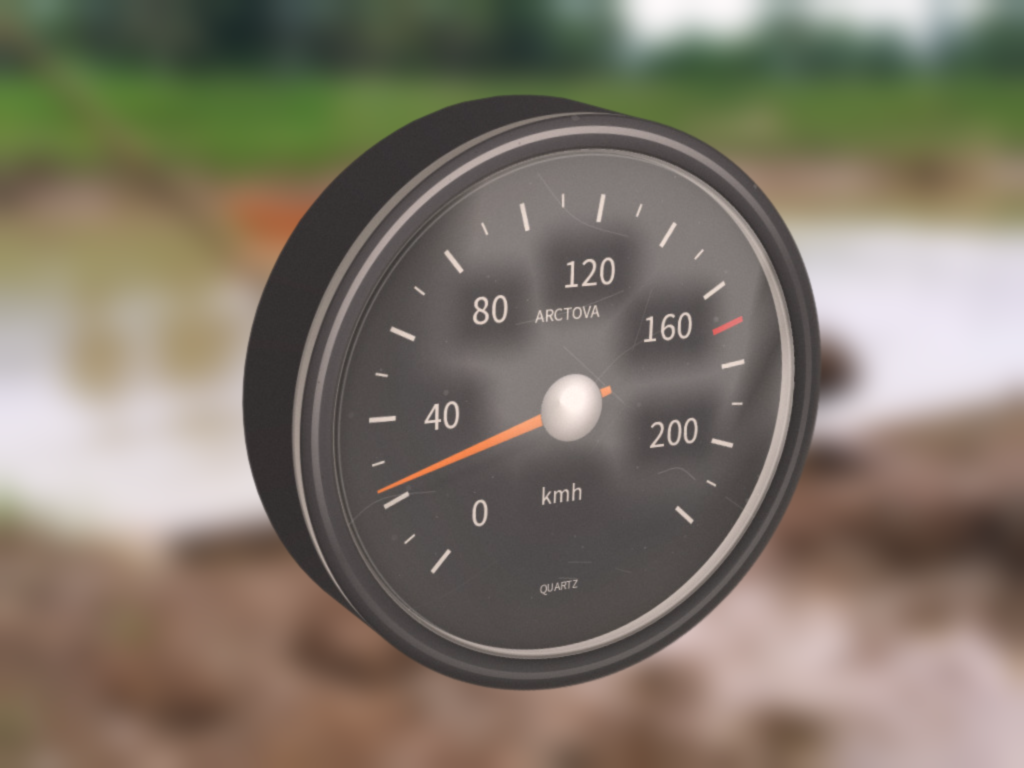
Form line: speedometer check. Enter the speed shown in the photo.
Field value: 25 km/h
